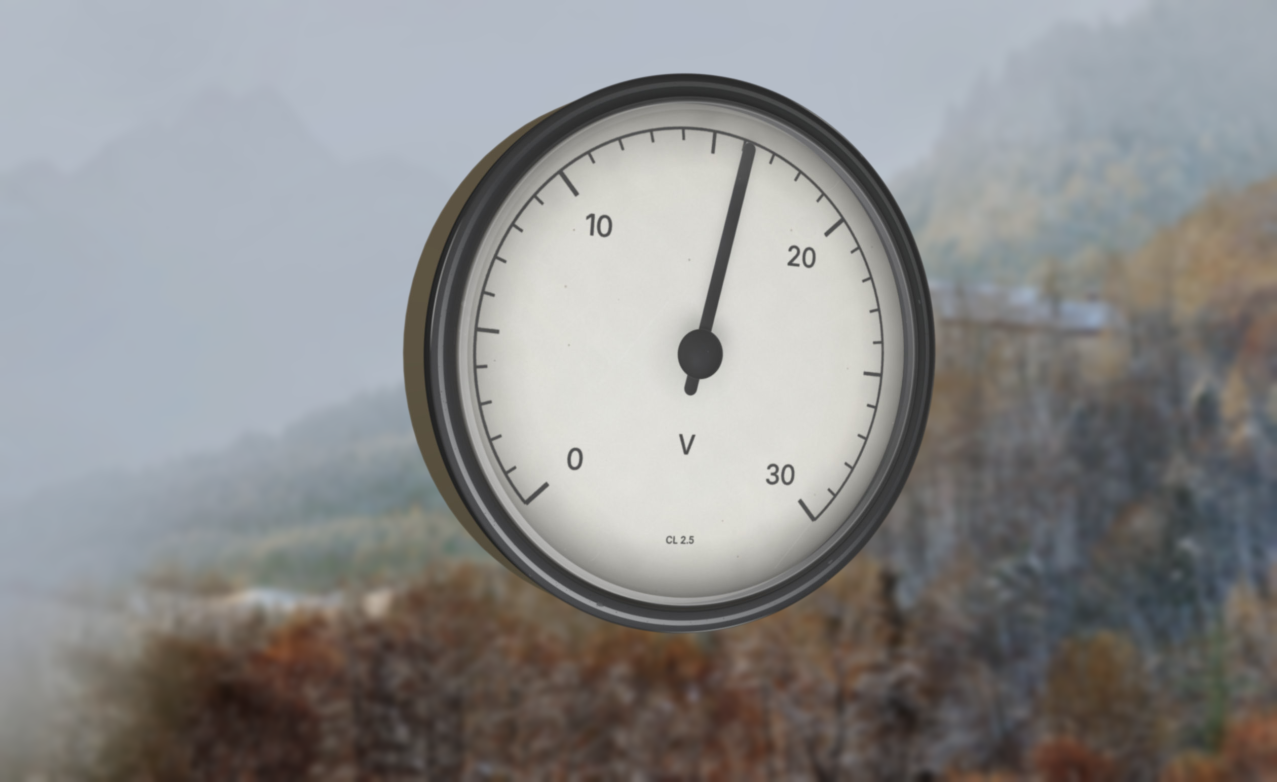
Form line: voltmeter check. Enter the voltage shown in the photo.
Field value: 16 V
